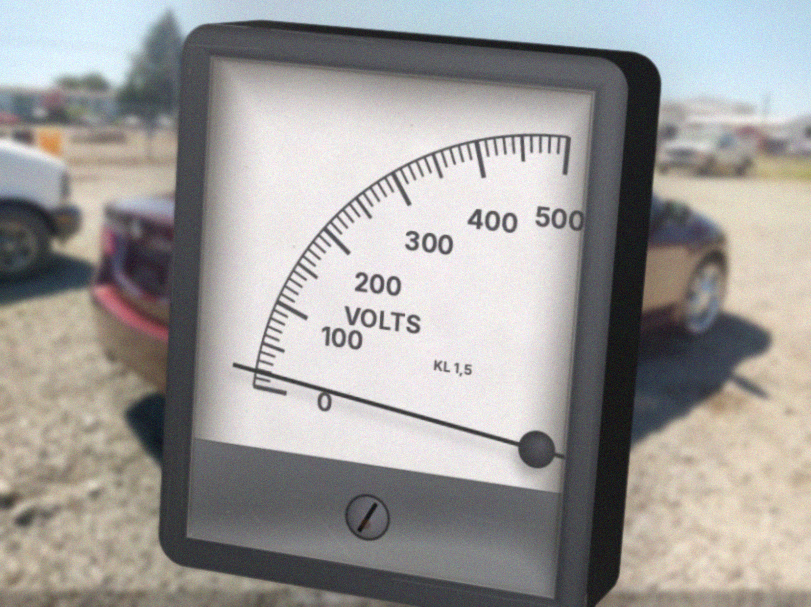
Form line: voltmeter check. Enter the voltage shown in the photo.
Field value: 20 V
